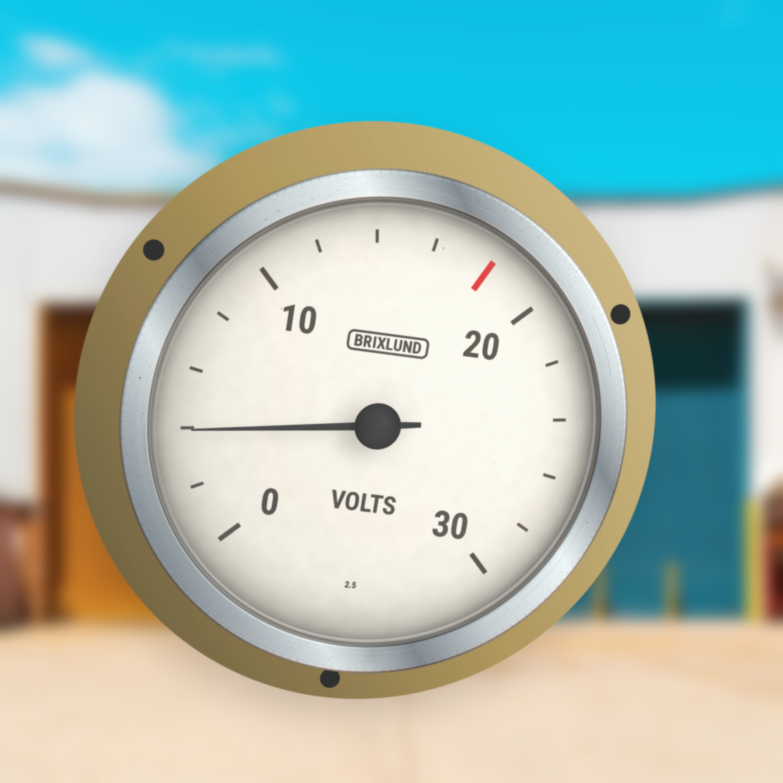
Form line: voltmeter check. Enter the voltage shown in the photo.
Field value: 4 V
